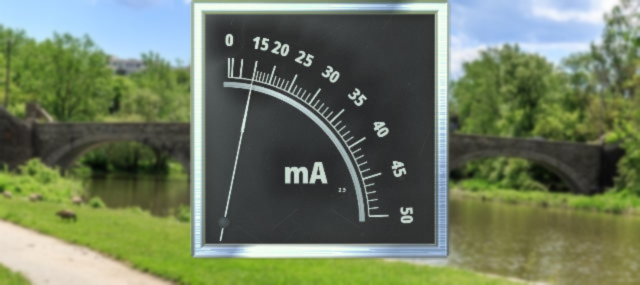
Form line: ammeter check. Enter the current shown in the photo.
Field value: 15 mA
